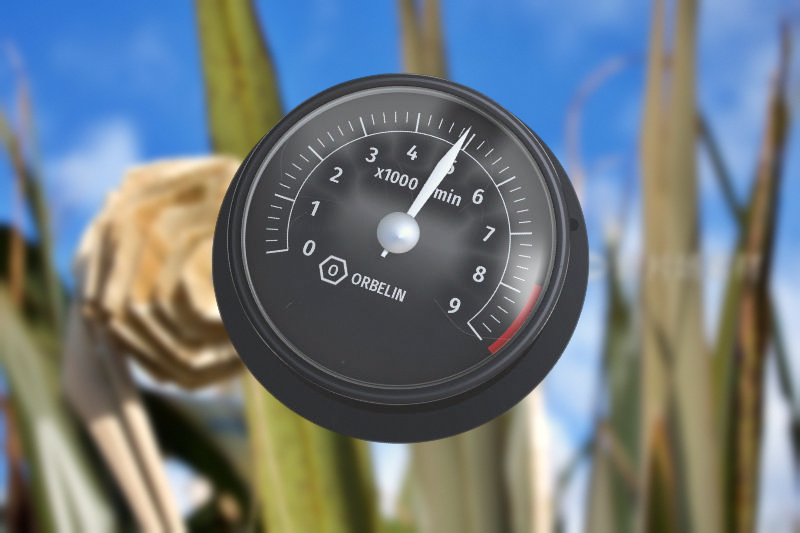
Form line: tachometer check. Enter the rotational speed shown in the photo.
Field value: 4900 rpm
